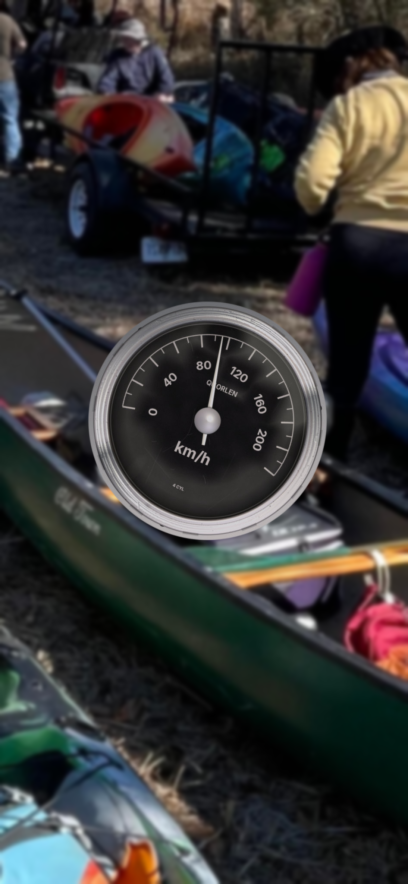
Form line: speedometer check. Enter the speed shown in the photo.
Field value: 95 km/h
